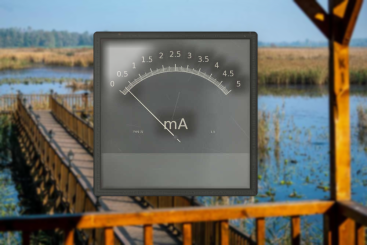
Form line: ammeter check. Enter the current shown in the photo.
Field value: 0.25 mA
